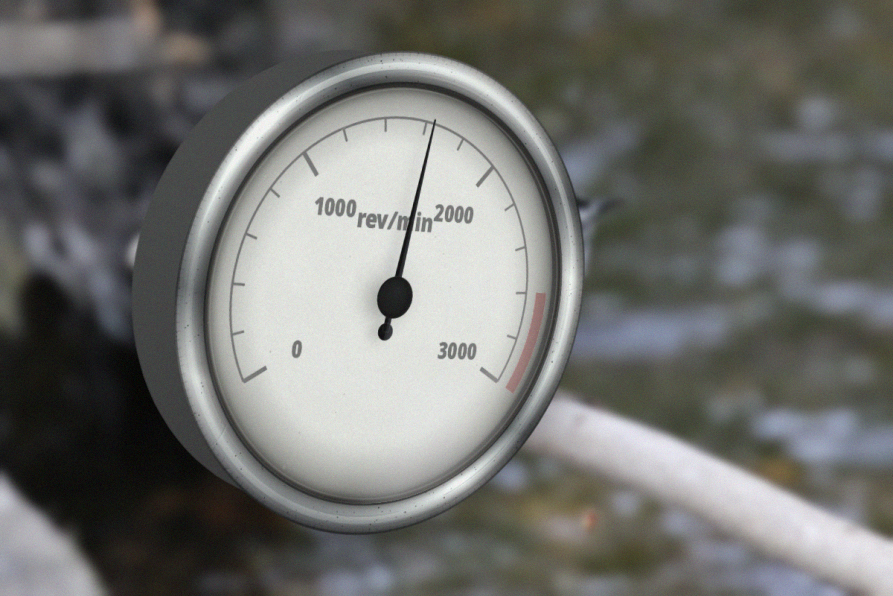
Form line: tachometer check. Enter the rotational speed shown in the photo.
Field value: 1600 rpm
